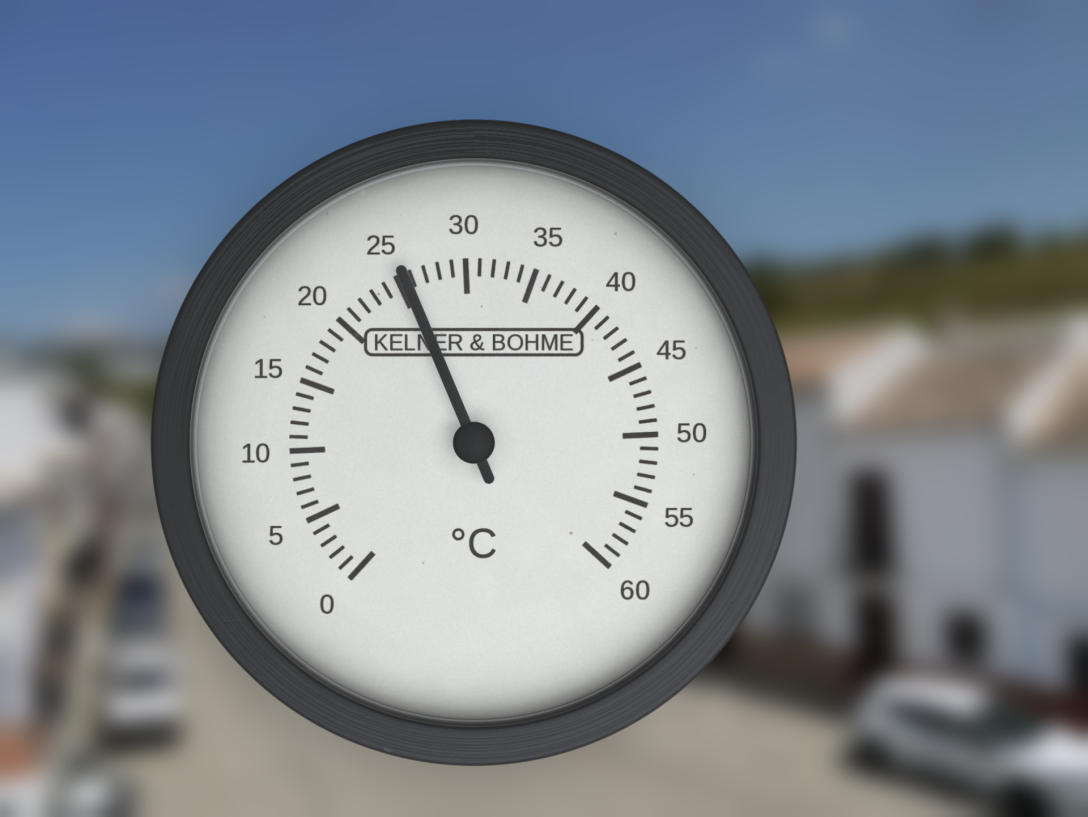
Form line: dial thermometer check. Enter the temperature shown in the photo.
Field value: 25.5 °C
